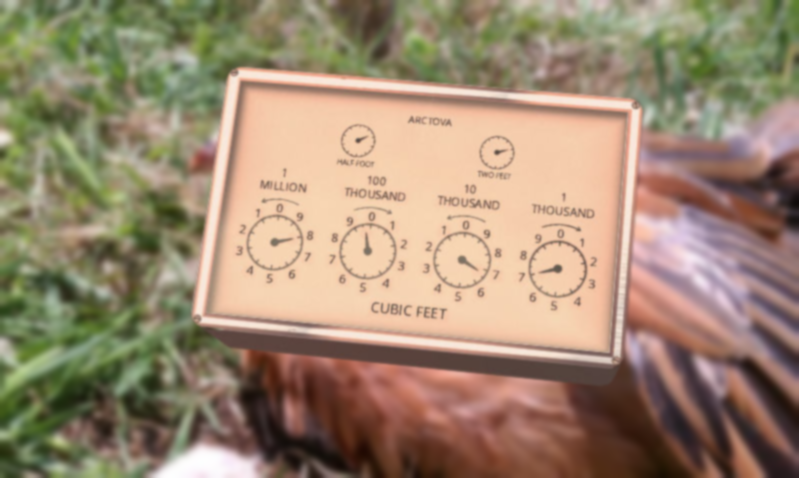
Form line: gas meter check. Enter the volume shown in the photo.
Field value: 796700 ft³
